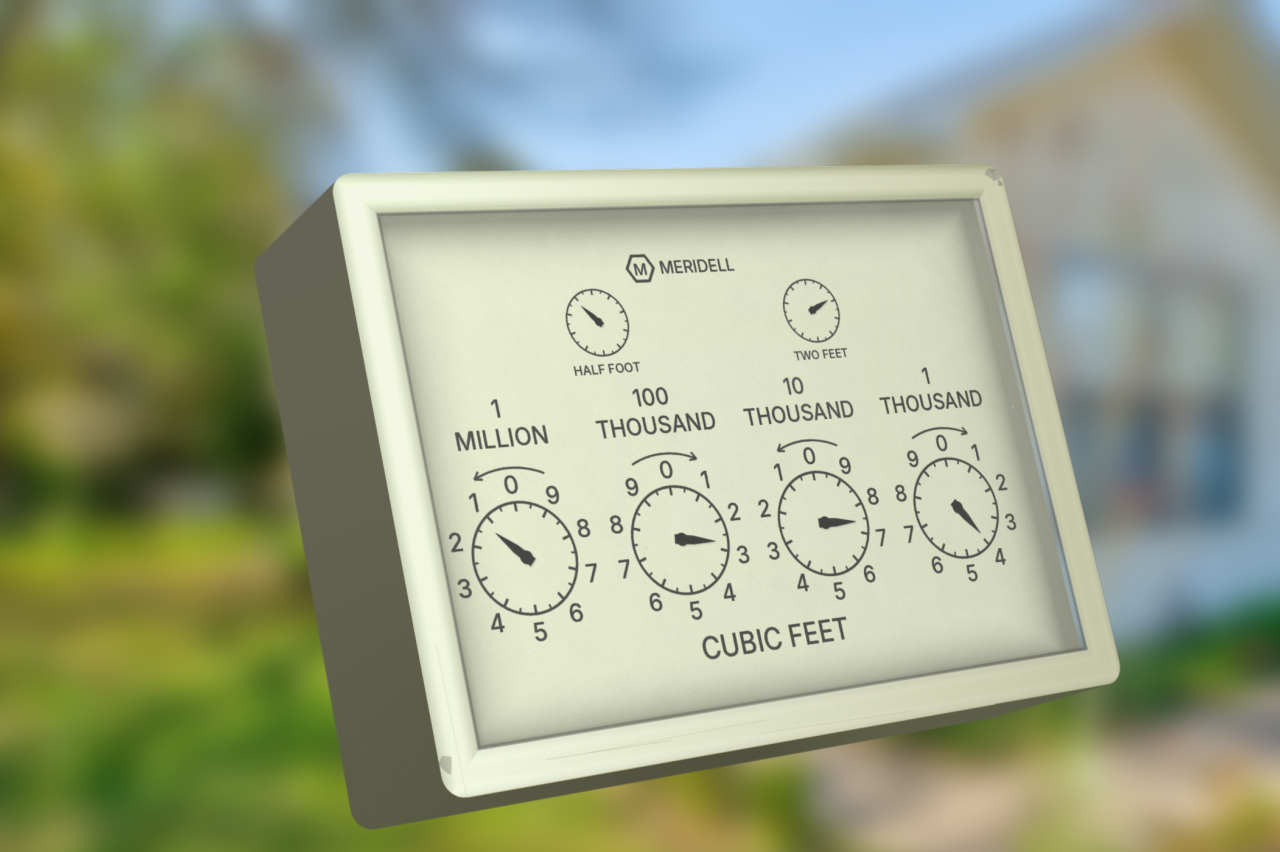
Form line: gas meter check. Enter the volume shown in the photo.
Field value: 127400 ft³
